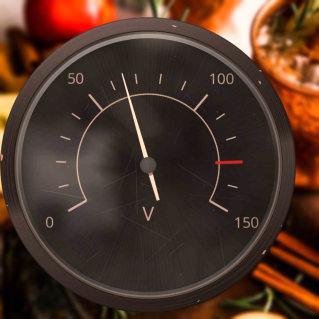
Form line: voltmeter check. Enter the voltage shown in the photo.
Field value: 65 V
